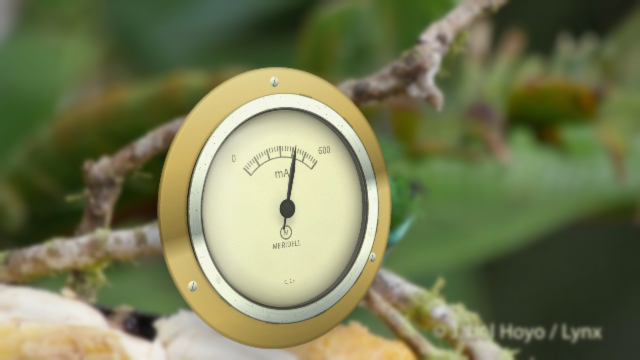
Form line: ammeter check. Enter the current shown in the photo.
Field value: 400 mA
